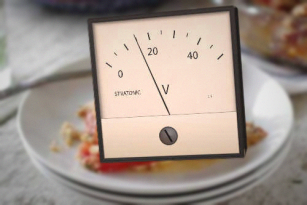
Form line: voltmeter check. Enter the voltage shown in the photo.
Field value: 15 V
